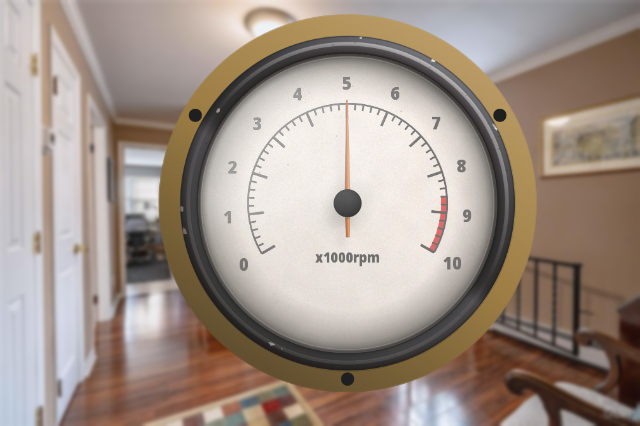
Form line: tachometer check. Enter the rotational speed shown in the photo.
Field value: 5000 rpm
